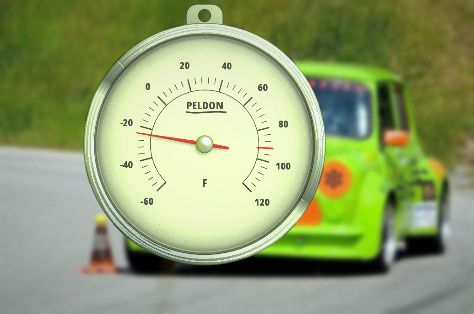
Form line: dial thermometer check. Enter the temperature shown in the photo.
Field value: -24 °F
